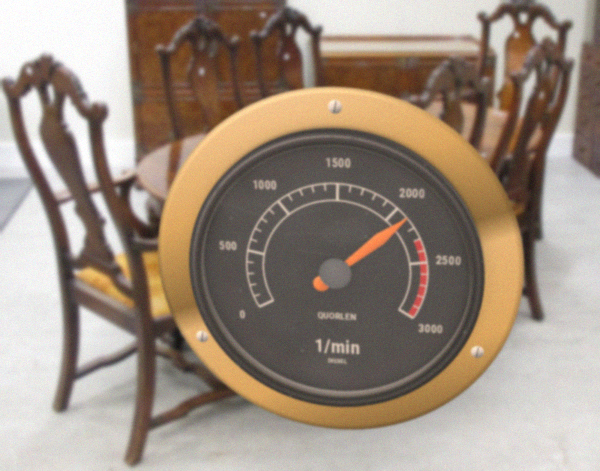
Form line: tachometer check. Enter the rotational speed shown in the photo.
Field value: 2100 rpm
